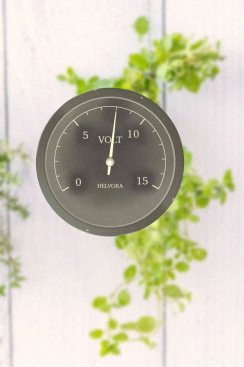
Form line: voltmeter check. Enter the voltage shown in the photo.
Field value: 8 V
